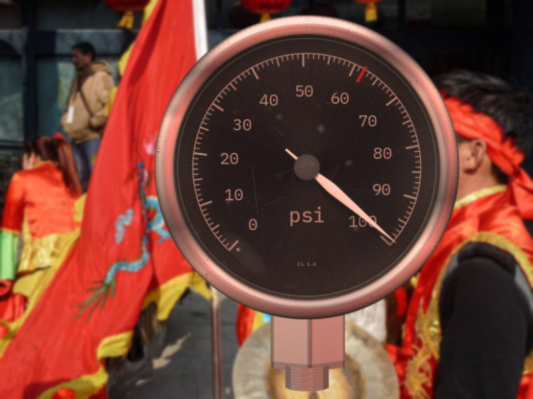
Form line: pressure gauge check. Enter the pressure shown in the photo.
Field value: 99 psi
